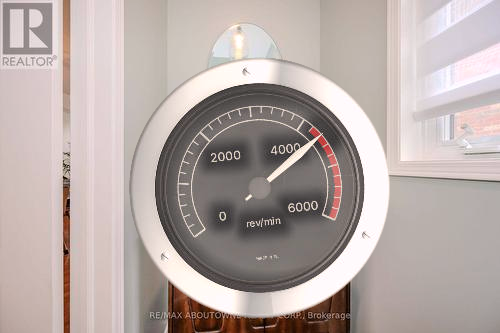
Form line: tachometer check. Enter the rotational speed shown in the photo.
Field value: 4400 rpm
